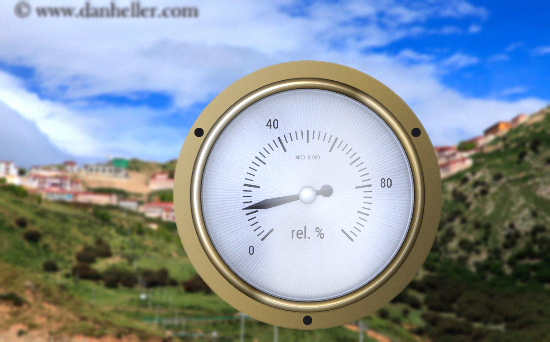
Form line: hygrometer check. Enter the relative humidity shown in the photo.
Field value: 12 %
